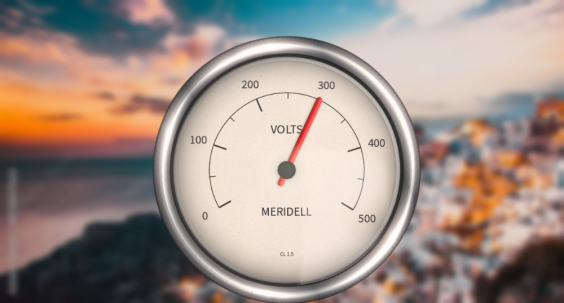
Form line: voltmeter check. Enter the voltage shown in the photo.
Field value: 300 V
